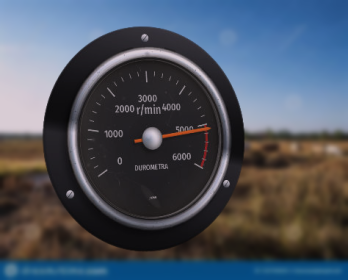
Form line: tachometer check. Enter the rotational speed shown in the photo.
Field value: 5100 rpm
